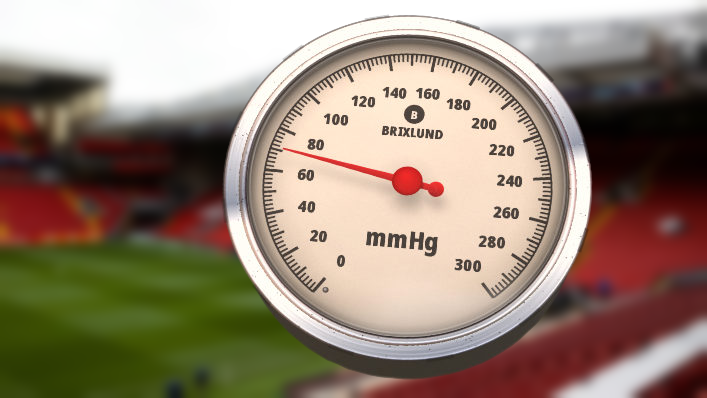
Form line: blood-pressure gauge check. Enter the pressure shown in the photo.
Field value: 70 mmHg
